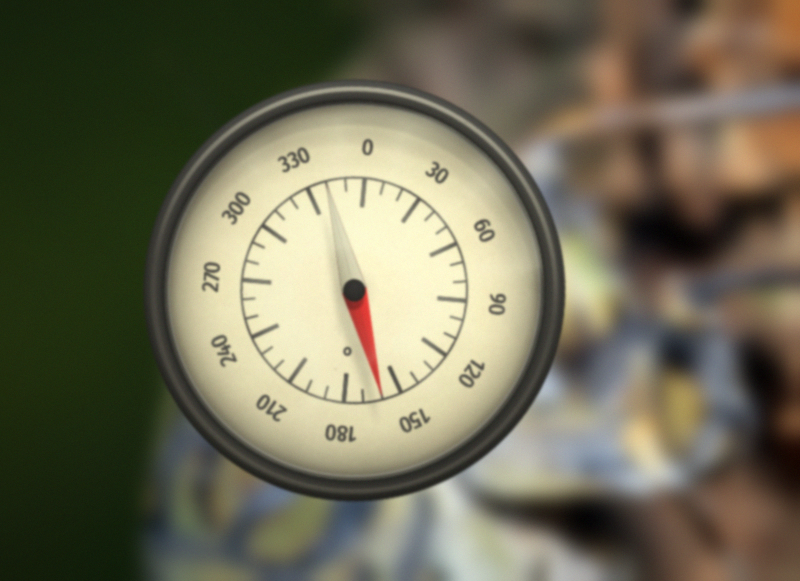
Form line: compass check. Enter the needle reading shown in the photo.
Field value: 160 °
